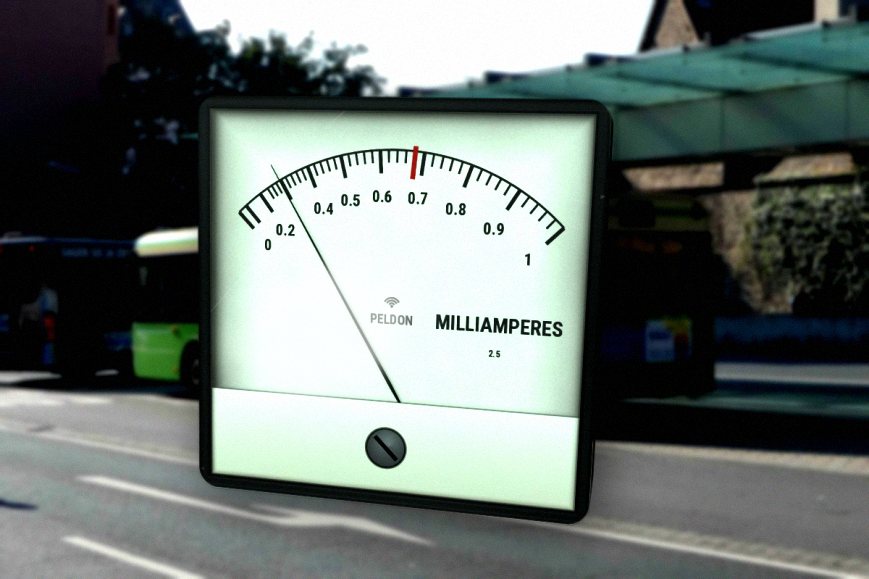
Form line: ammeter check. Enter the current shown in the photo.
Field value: 0.3 mA
